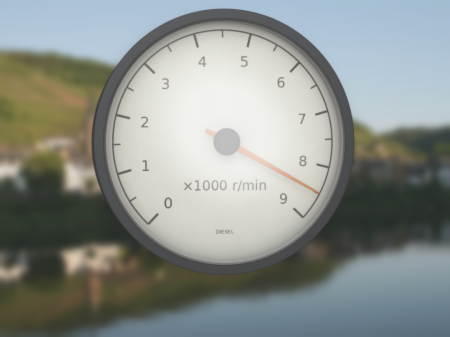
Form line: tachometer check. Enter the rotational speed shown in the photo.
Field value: 8500 rpm
